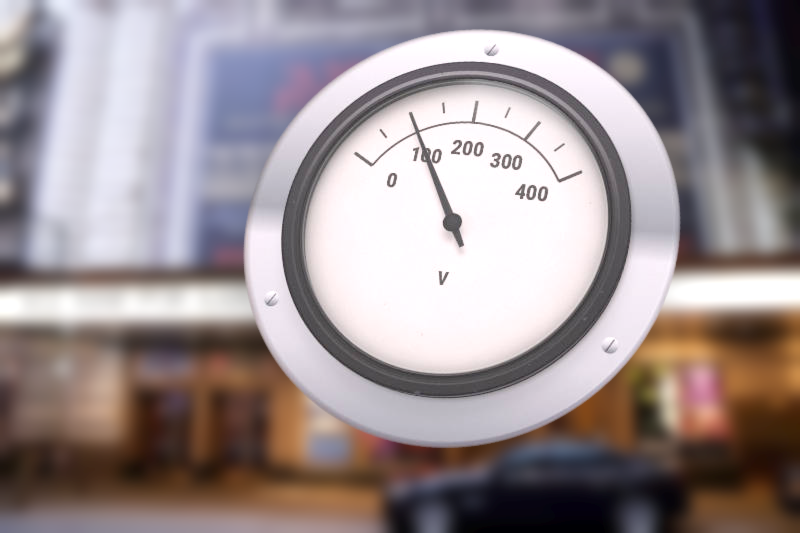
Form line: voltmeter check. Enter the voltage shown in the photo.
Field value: 100 V
